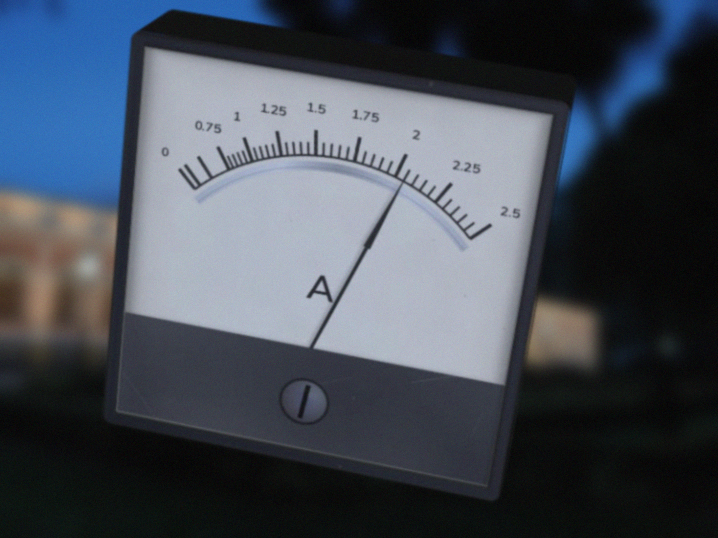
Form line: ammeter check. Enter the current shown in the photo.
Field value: 2.05 A
